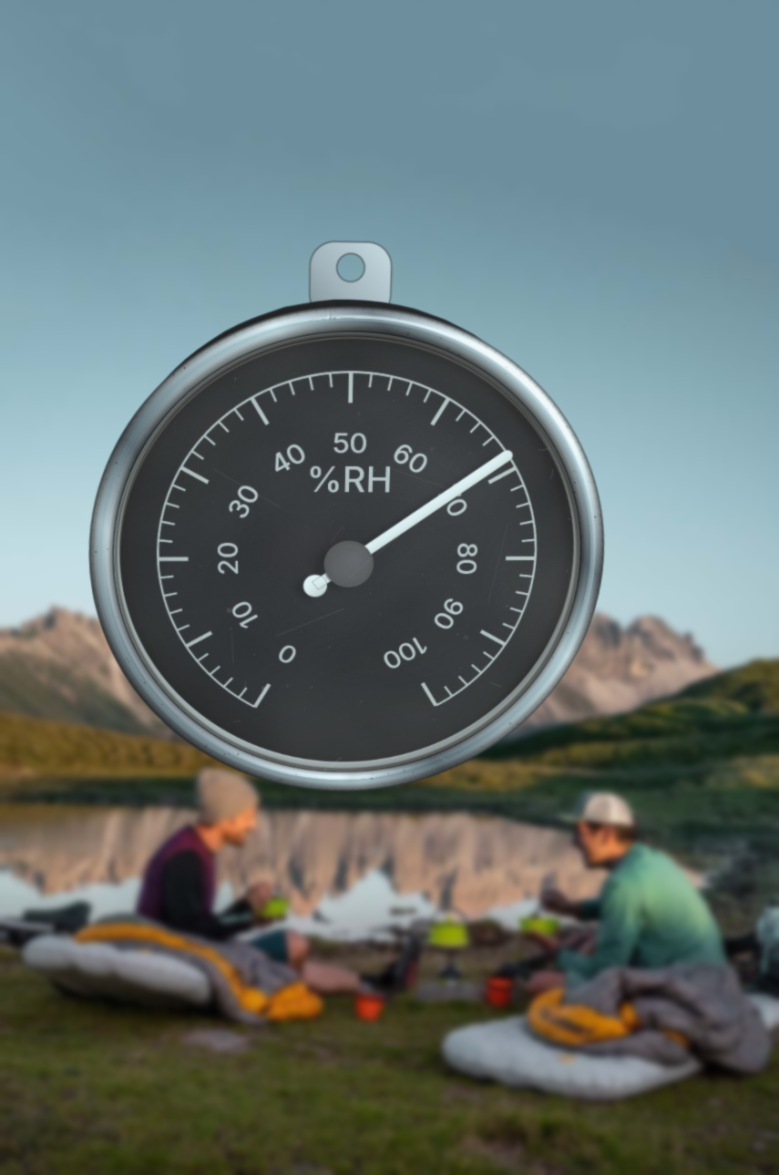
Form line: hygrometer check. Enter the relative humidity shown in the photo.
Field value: 68 %
